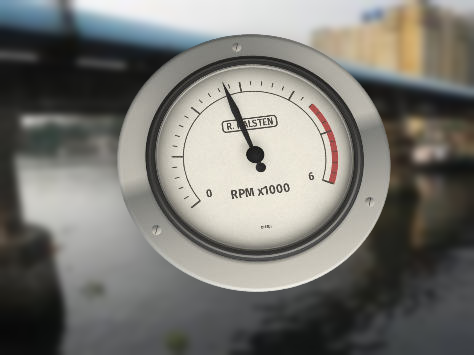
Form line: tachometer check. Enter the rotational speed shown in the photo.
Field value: 2700 rpm
